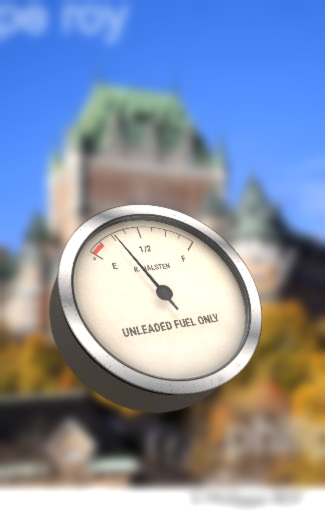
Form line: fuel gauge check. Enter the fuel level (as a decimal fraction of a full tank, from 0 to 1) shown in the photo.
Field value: 0.25
